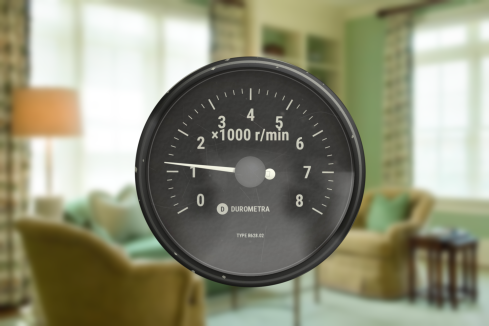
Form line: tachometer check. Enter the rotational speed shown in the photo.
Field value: 1200 rpm
